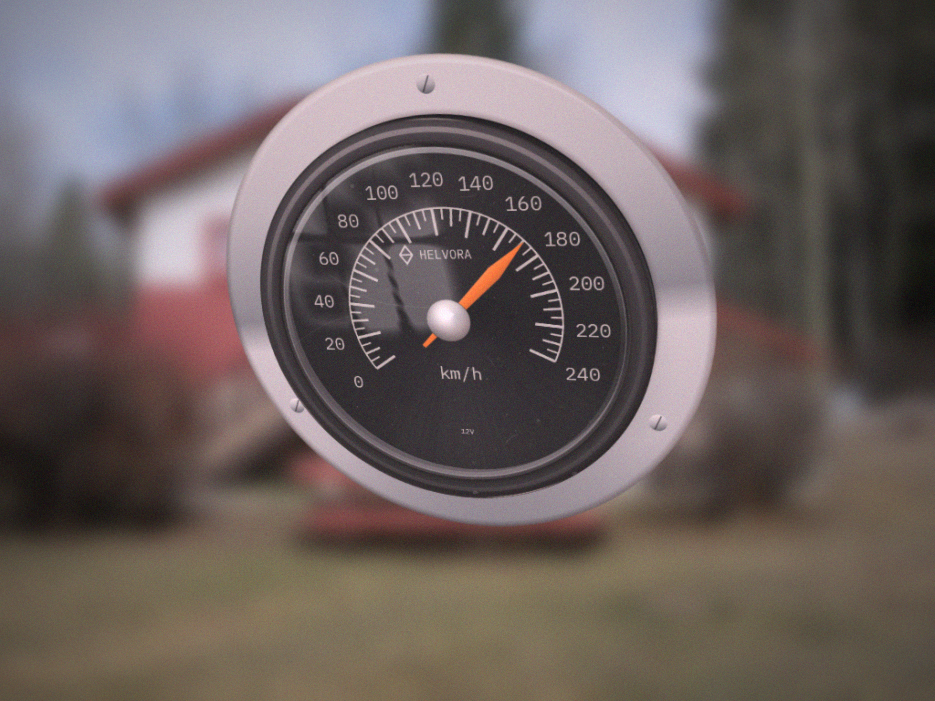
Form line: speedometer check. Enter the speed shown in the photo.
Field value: 170 km/h
